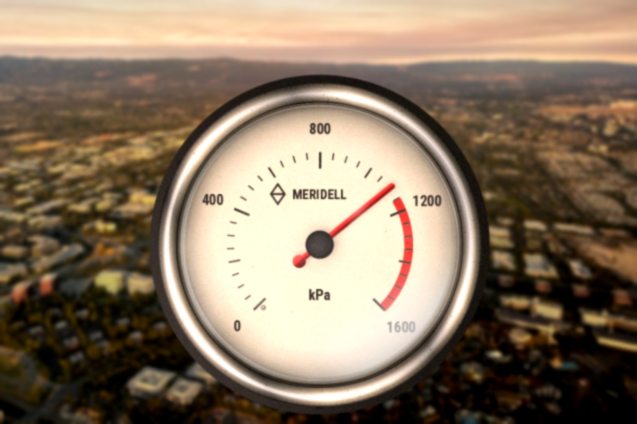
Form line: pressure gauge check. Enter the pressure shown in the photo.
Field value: 1100 kPa
